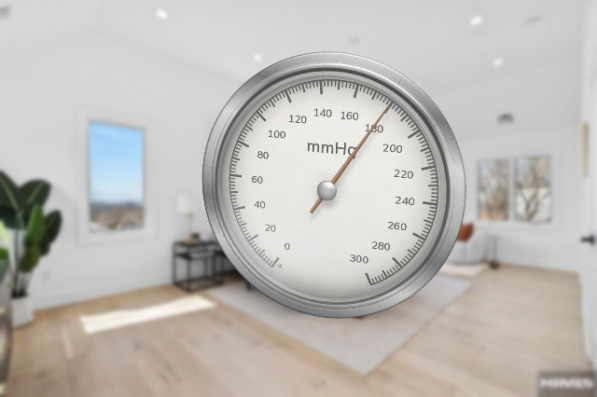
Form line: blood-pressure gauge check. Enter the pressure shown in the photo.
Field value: 180 mmHg
